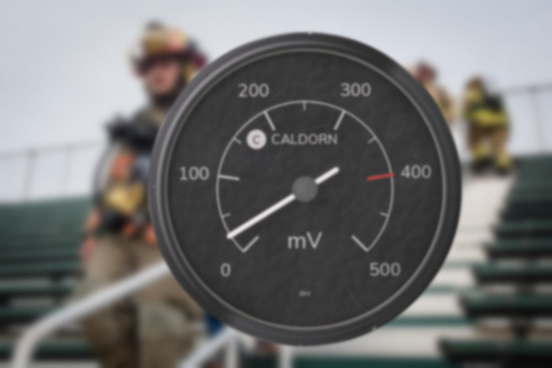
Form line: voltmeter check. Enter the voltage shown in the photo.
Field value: 25 mV
